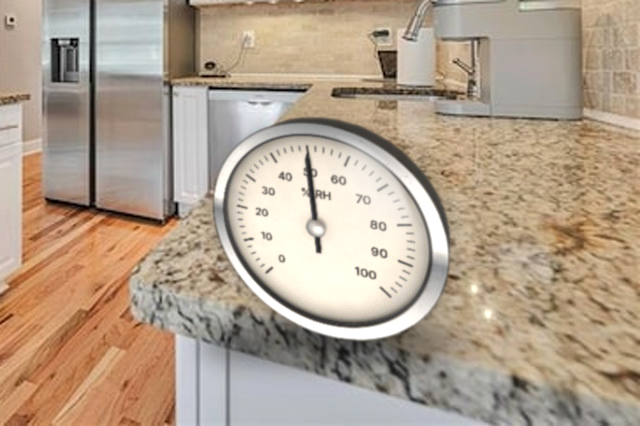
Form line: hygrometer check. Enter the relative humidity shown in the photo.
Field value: 50 %
